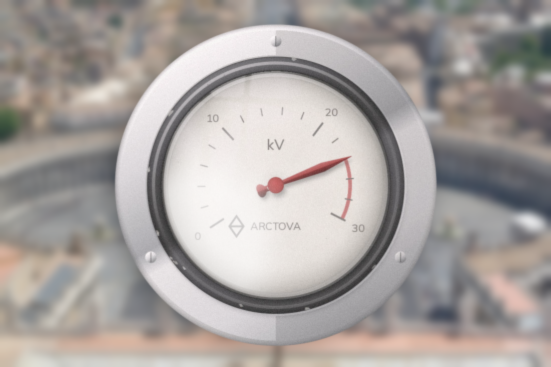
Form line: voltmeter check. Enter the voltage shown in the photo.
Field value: 24 kV
